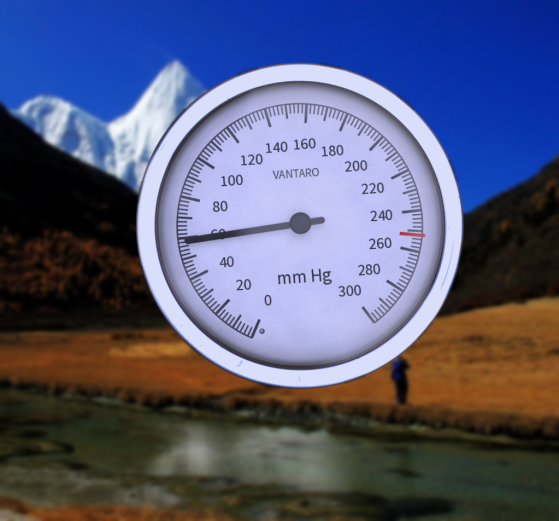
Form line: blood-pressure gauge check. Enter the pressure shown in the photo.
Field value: 58 mmHg
